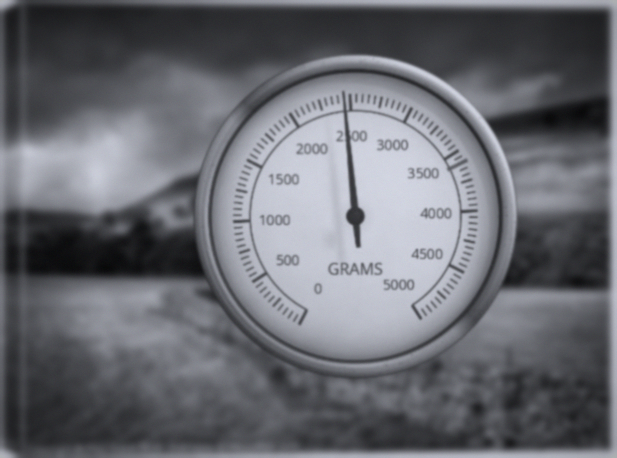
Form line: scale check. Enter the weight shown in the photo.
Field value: 2450 g
